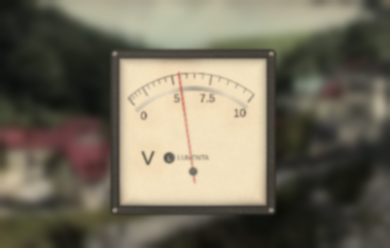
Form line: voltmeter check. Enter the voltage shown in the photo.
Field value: 5.5 V
